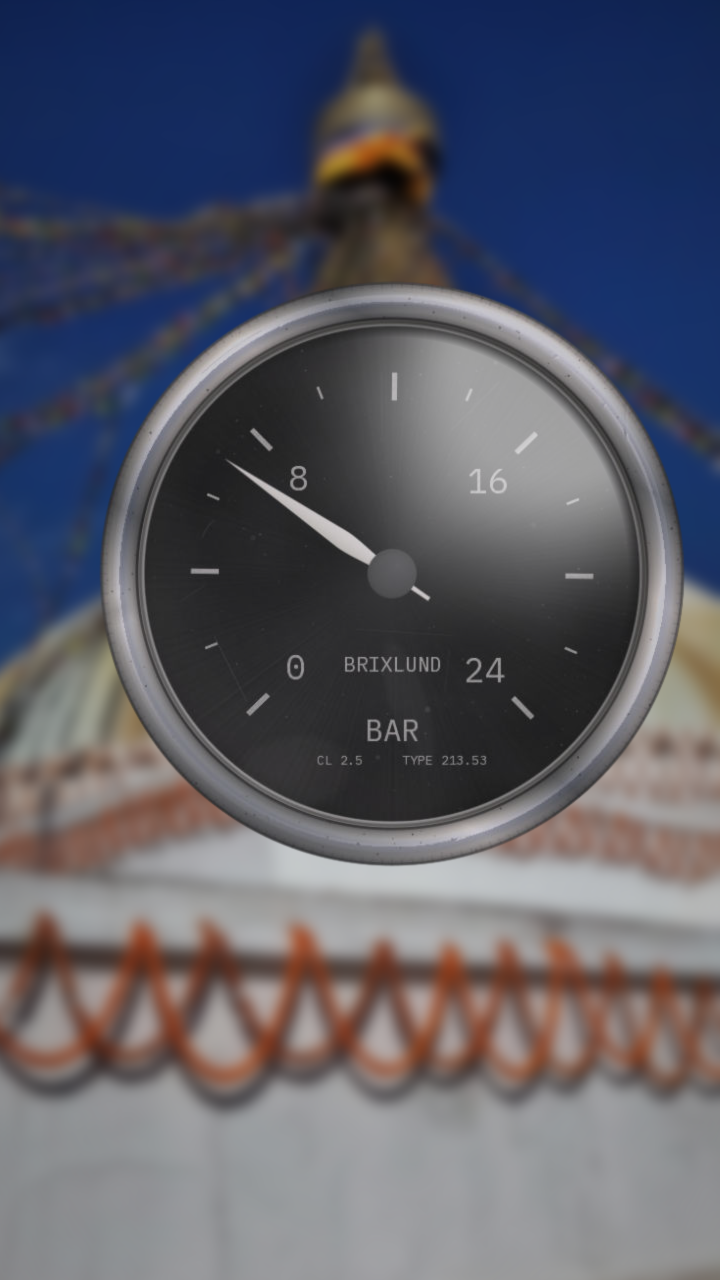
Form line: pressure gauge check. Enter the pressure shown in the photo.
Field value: 7 bar
